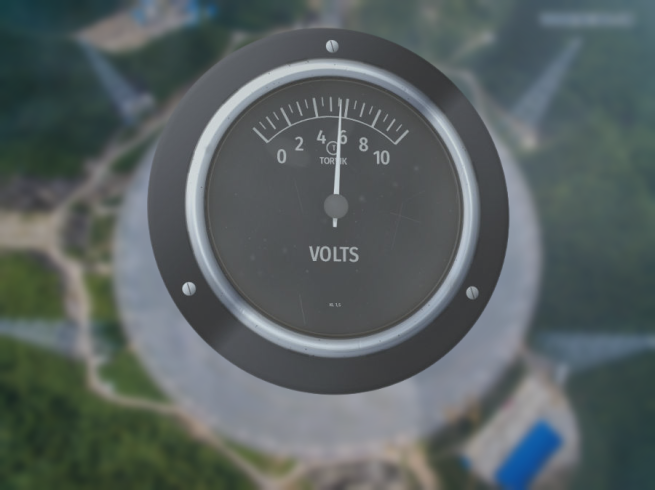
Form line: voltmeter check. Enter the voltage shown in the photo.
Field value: 5.5 V
